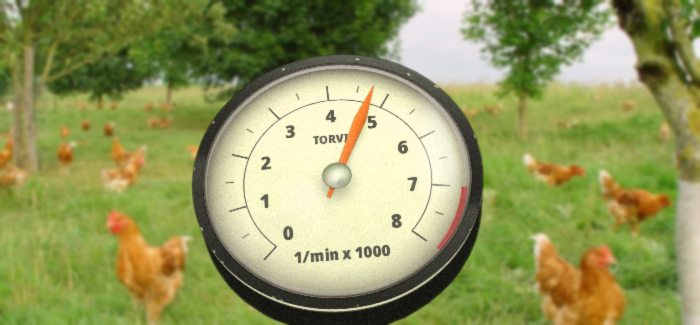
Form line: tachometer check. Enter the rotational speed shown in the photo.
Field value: 4750 rpm
